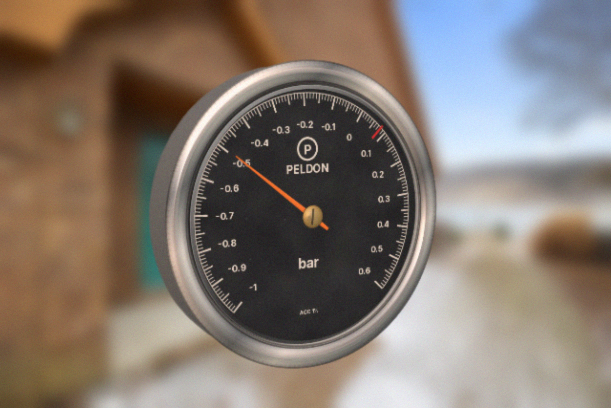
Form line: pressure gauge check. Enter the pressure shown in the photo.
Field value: -0.5 bar
